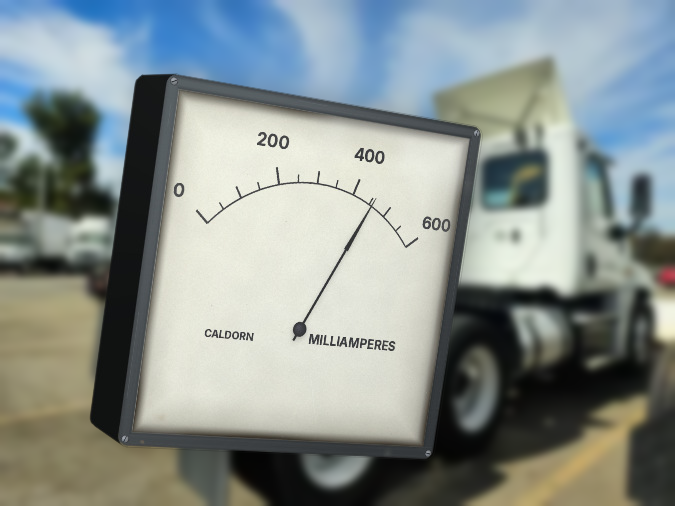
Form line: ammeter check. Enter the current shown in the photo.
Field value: 450 mA
